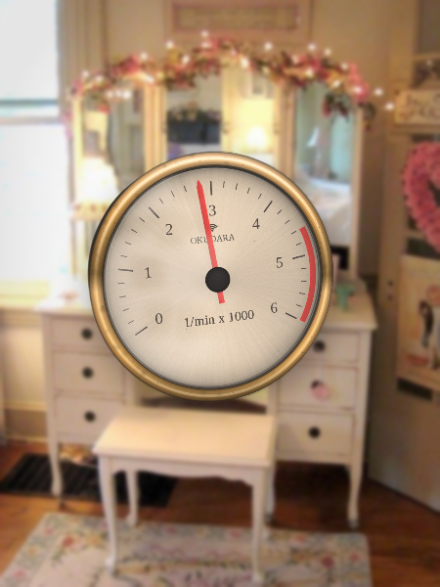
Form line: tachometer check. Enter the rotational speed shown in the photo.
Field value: 2800 rpm
